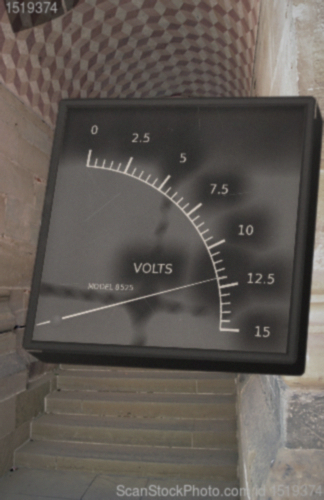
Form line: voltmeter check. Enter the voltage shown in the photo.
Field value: 12 V
